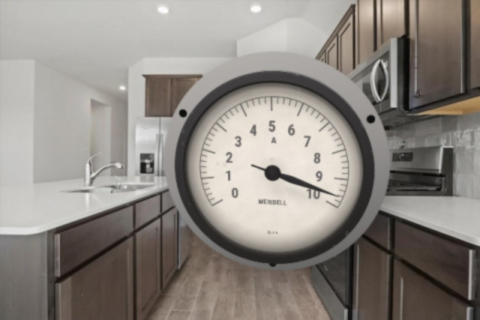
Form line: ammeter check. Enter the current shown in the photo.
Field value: 9.6 A
